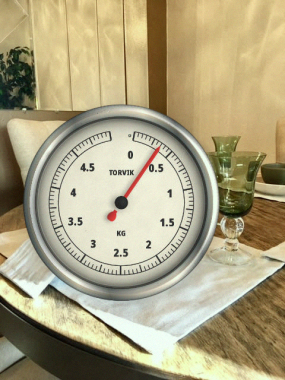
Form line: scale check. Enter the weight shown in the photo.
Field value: 0.35 kg
